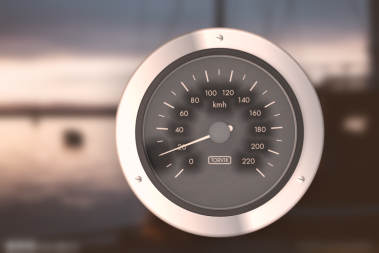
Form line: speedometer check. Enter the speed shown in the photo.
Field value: 20 km/h
